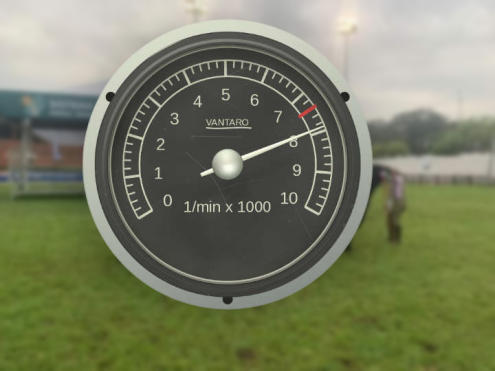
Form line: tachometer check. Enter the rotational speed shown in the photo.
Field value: 7900 rpm
